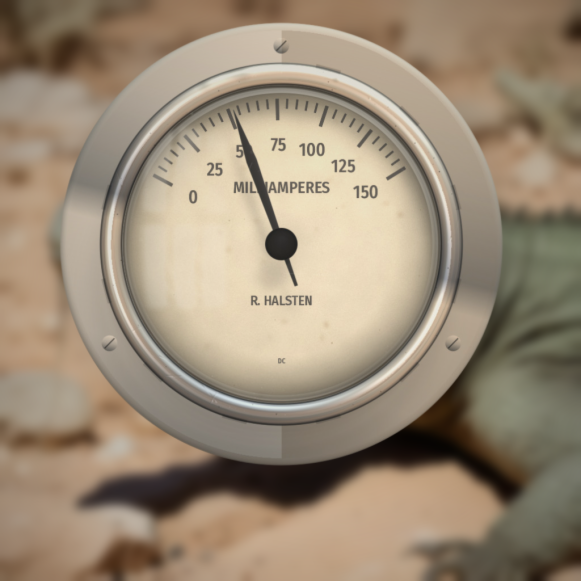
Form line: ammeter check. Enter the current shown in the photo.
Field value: 52.5 mA
